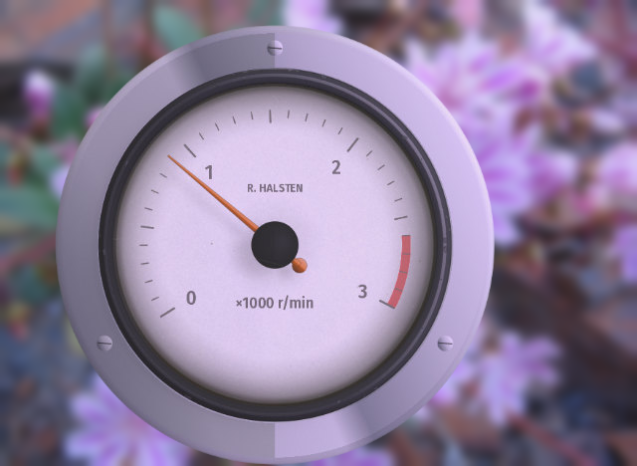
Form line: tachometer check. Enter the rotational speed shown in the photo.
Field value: 900 rpm
